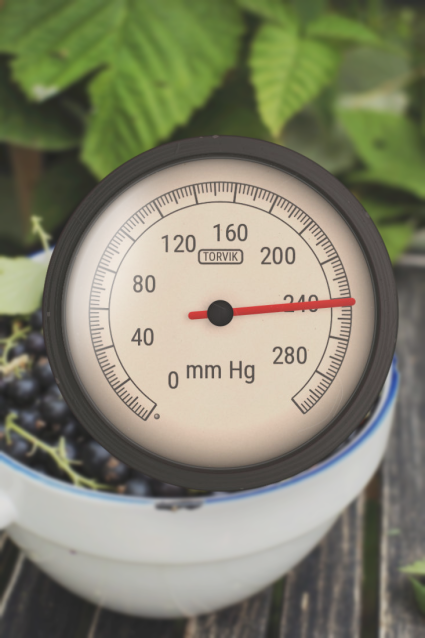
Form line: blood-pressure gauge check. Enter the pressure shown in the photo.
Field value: 242 mmHg
